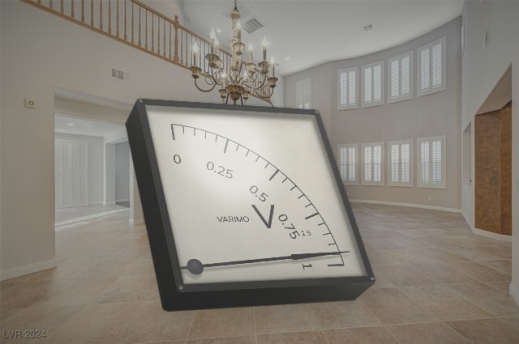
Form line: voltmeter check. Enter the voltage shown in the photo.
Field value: 0.95 V
